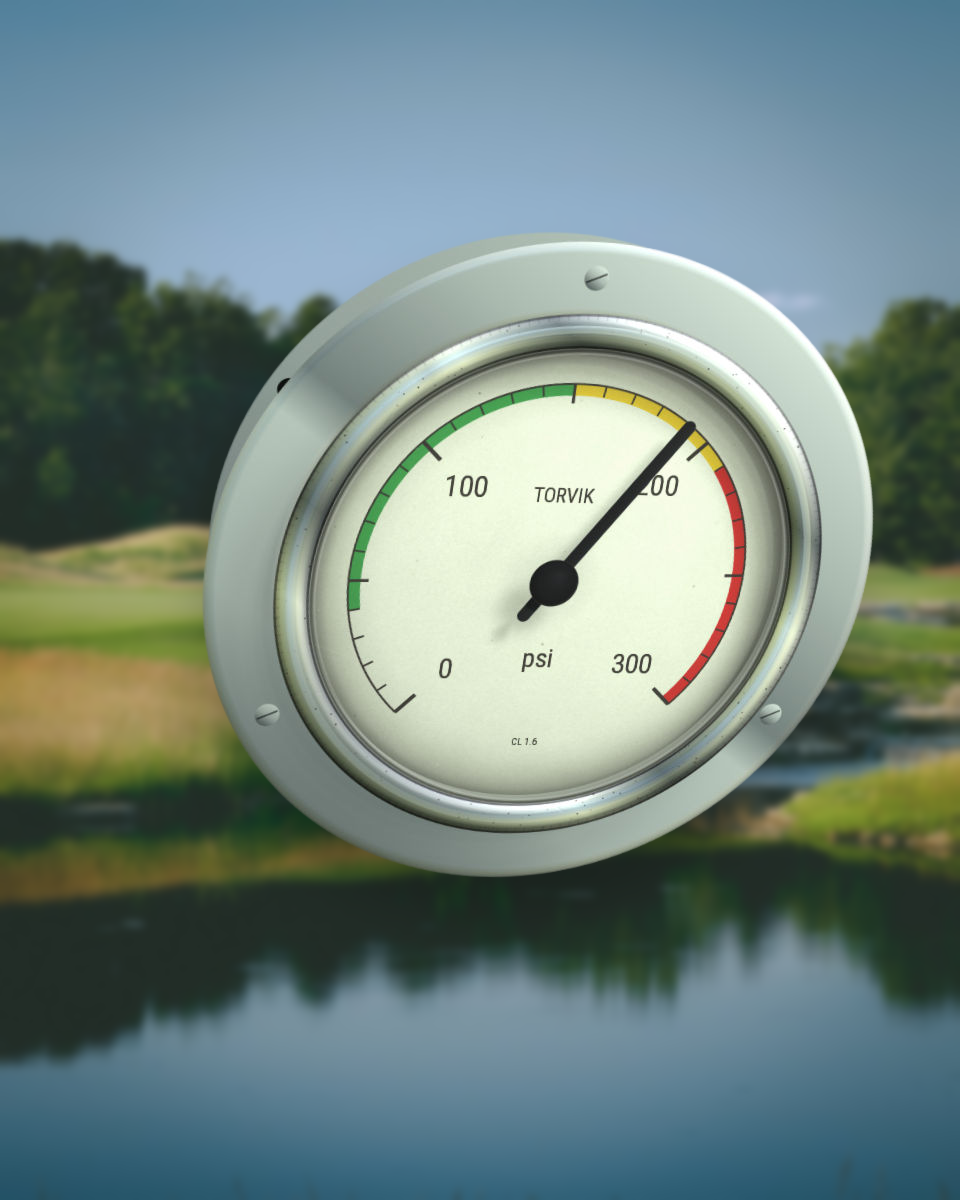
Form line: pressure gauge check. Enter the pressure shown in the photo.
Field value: 190 psi
